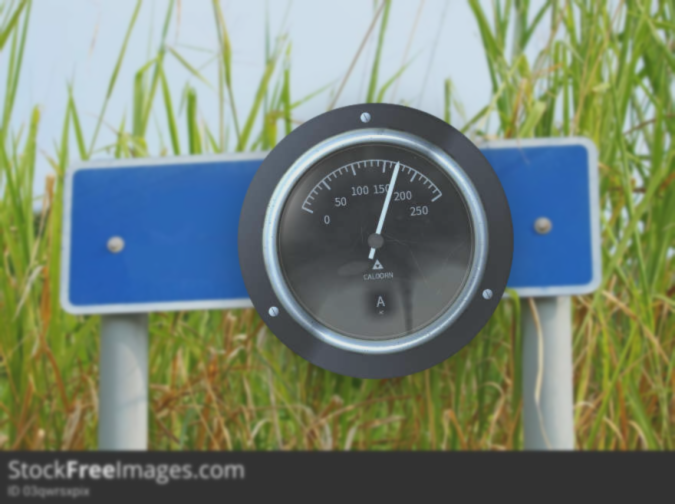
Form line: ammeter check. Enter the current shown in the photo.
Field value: 170 A
